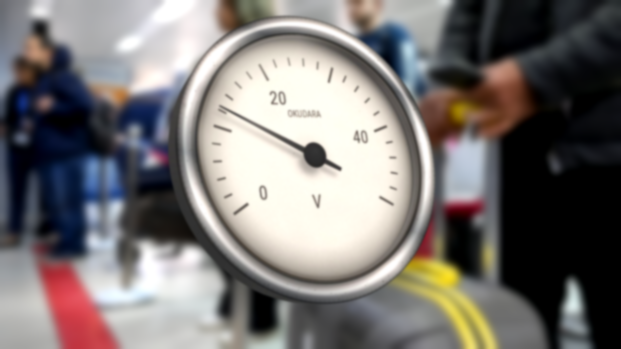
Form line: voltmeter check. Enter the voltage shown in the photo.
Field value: 12 V
